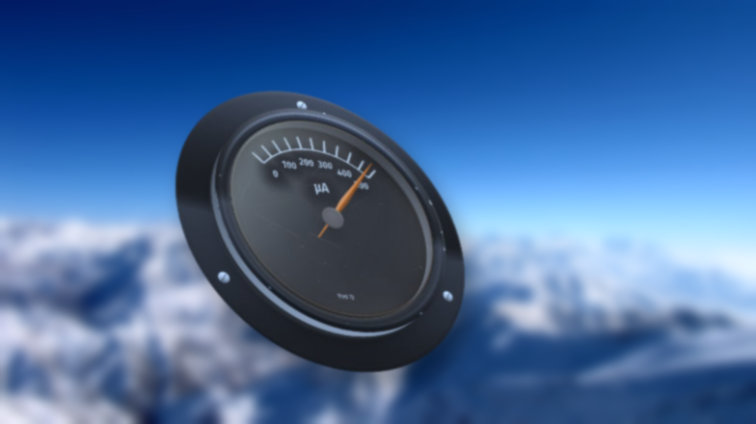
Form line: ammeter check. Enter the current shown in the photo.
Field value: 475 µA
